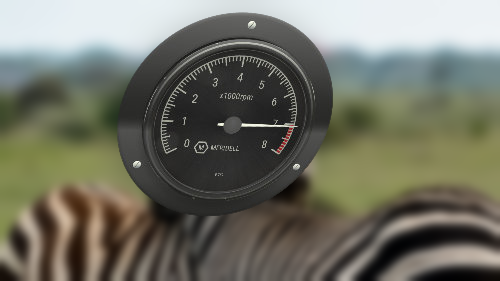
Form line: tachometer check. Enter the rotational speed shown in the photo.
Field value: 7000 rpm
